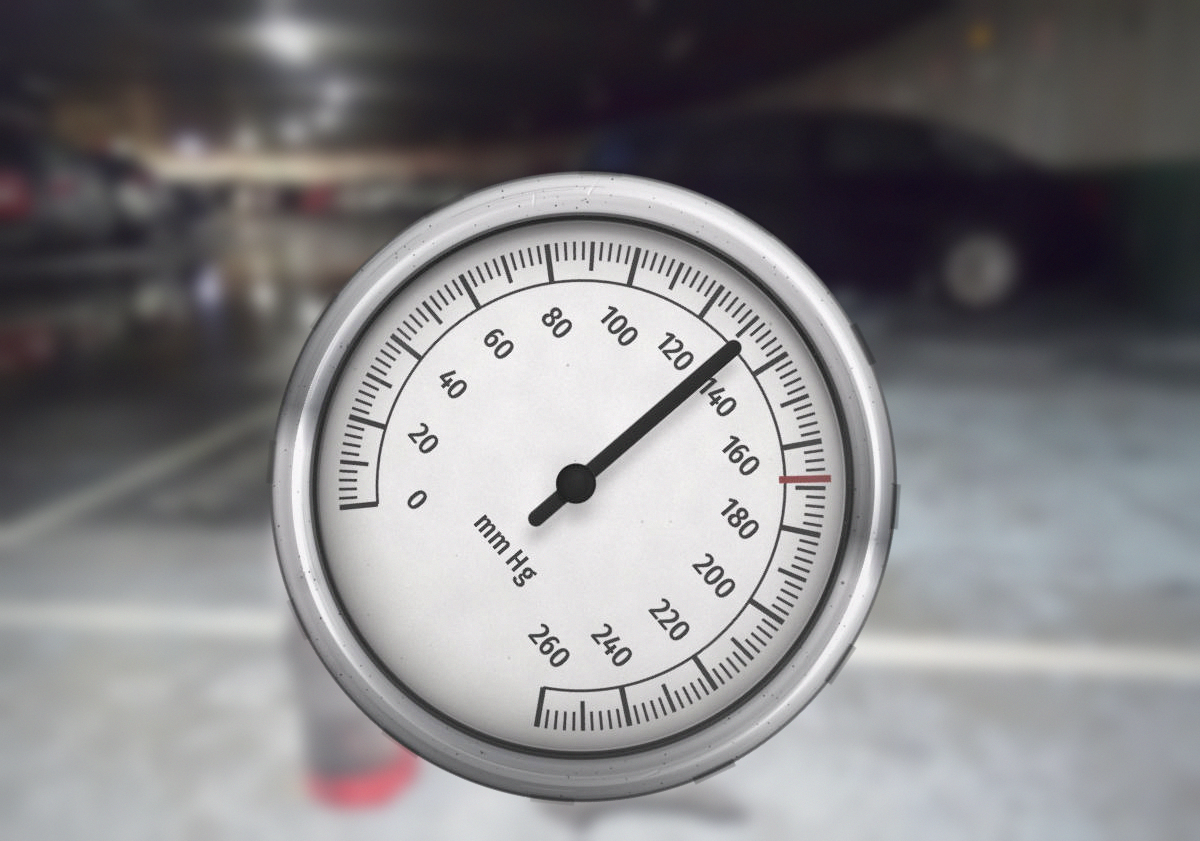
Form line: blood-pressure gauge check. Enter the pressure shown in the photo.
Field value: 132 mmHg
